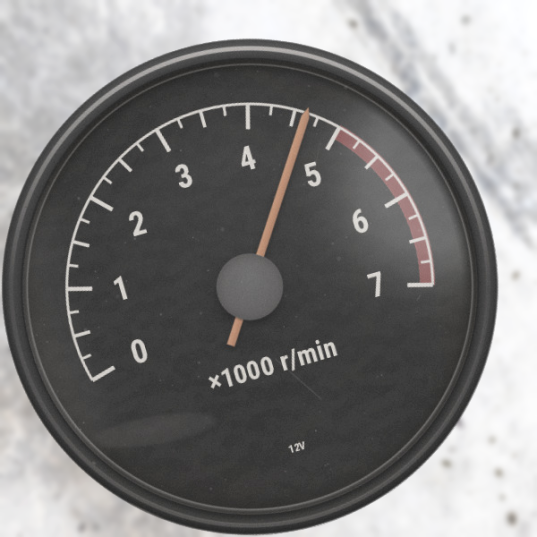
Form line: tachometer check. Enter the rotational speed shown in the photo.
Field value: 4625 rpm
